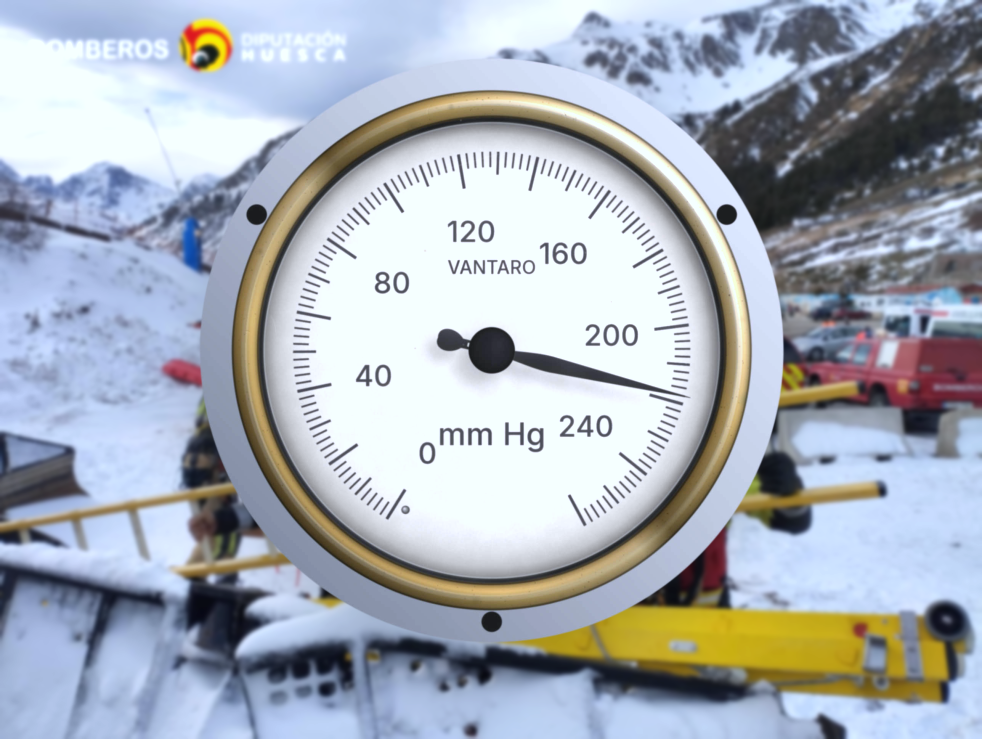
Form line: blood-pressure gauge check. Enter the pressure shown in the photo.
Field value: 218 mmHg
